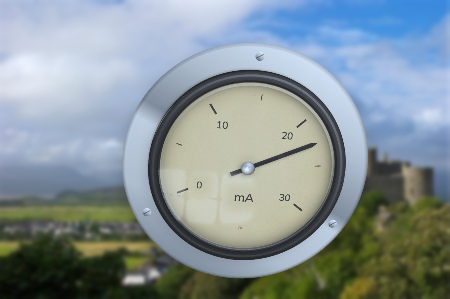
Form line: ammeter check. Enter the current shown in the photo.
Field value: 22.5 mA
